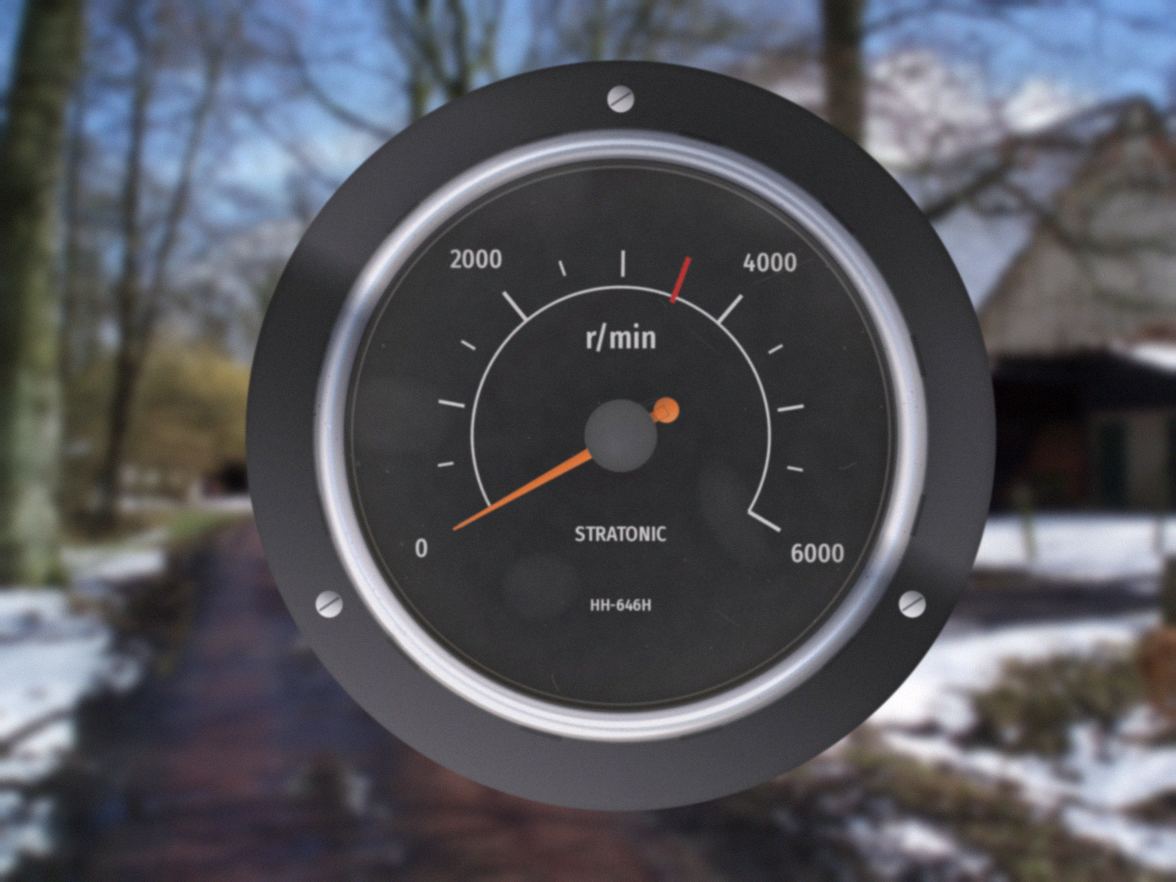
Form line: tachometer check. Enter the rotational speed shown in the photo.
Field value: 0 rpm
